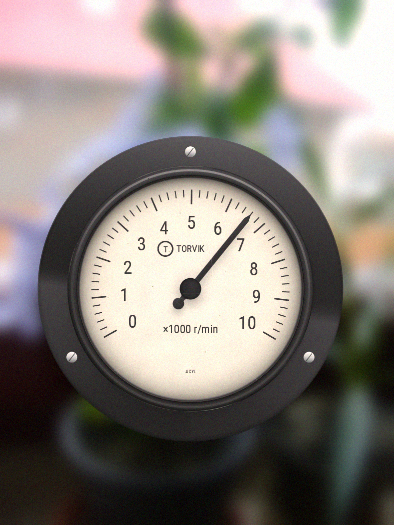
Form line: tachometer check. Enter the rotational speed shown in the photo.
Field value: 6600 rpm
